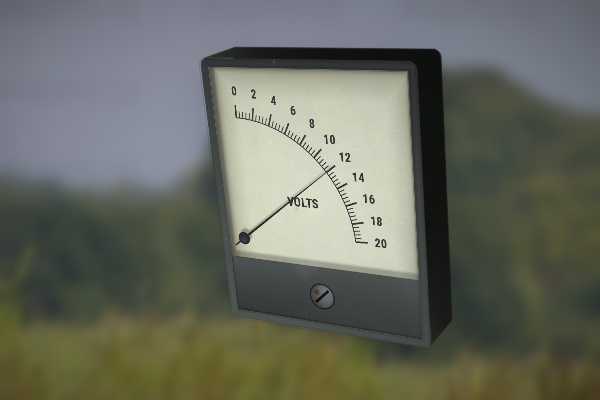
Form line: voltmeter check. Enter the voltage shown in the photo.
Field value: 12 V
